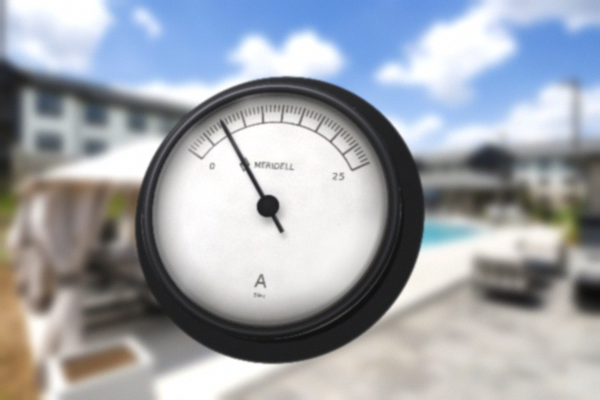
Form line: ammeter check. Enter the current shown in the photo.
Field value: 5 A
